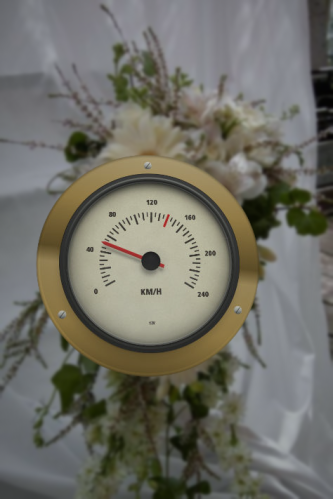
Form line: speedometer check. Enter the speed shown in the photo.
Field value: 50 km/h
